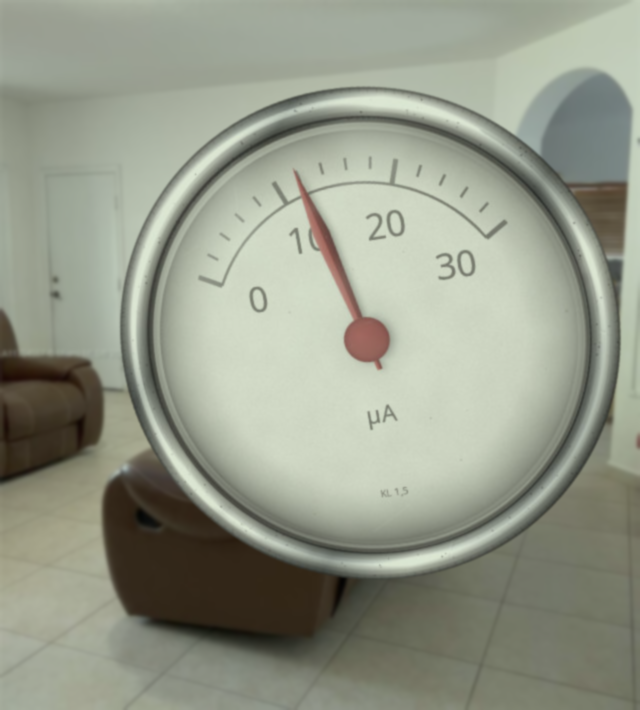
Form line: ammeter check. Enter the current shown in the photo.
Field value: 12 µA
